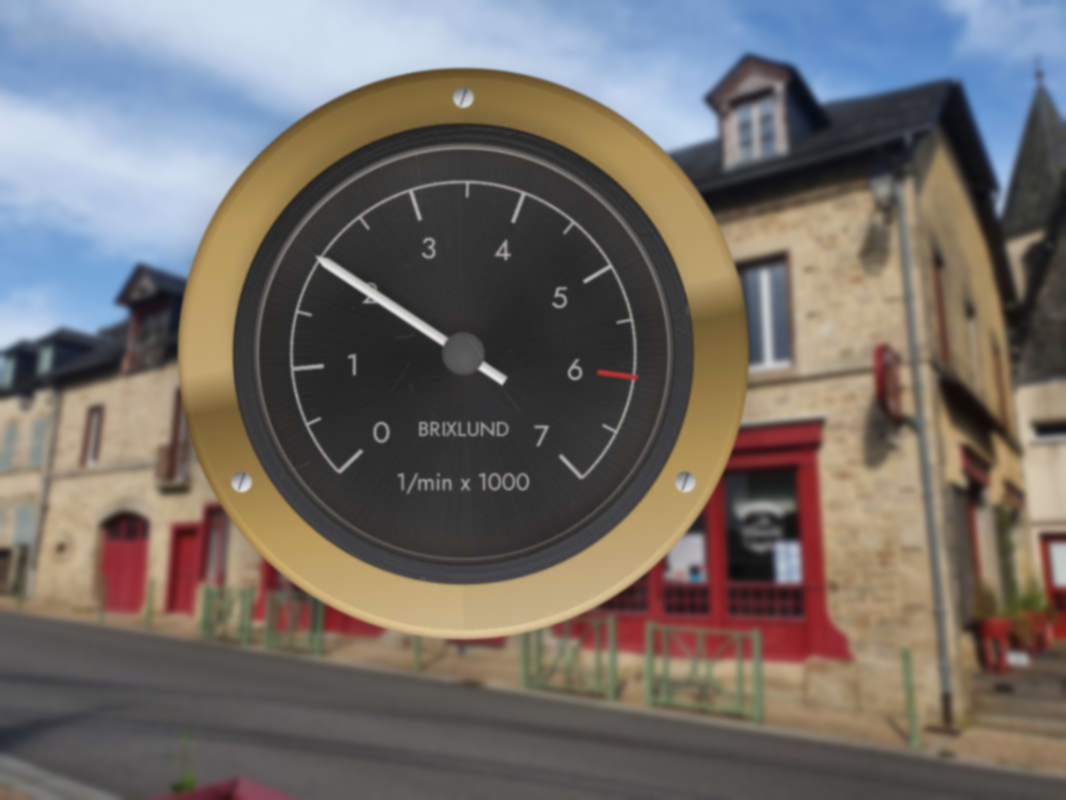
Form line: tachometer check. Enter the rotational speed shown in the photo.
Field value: 2000 rpm
